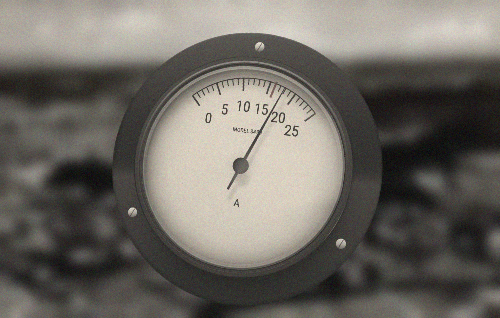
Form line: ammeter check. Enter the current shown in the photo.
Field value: 18 A
